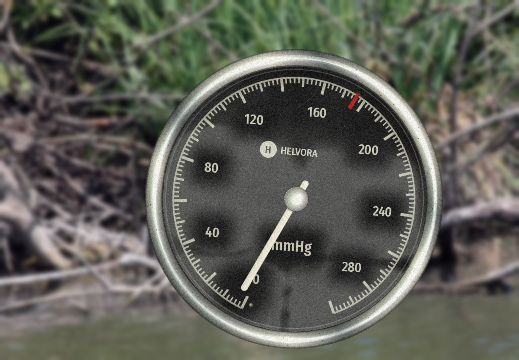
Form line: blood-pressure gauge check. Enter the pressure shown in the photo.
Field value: 4 mmHg
